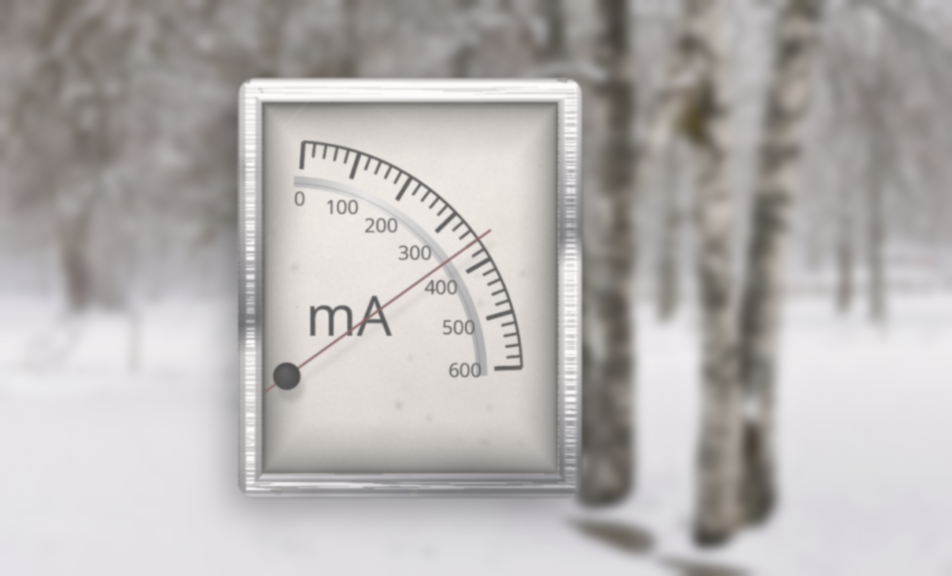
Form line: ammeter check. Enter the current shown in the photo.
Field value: 360 mA
